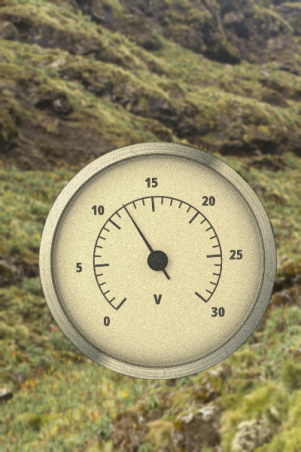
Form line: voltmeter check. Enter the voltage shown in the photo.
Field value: 12 V
